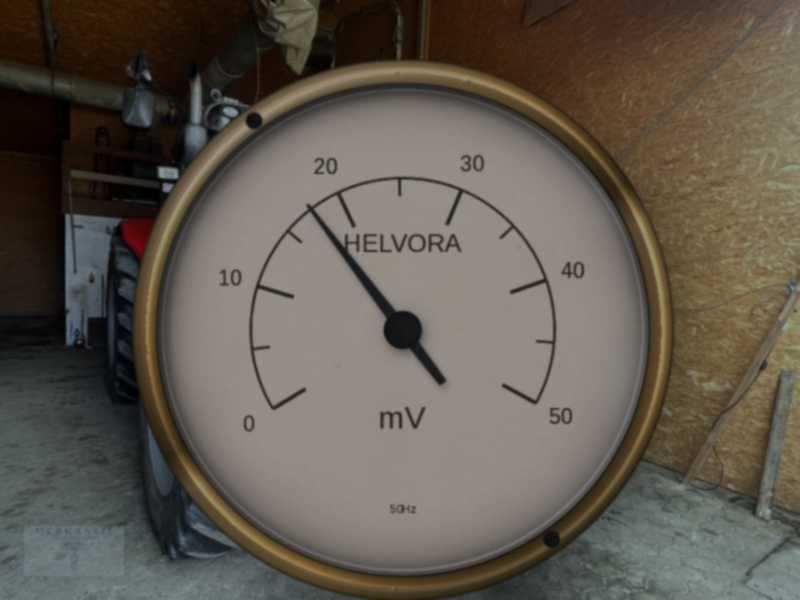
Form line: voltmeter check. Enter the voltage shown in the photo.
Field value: 17.5 mV
